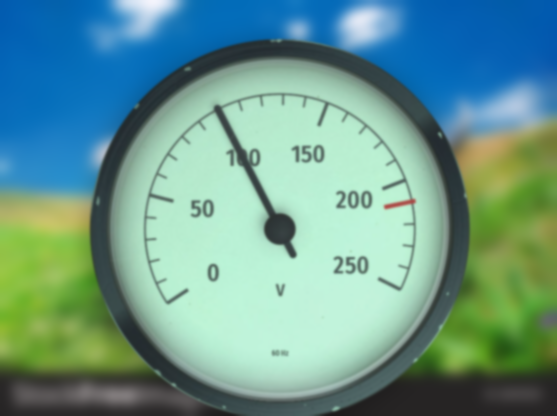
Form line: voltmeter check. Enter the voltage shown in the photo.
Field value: 100 V
